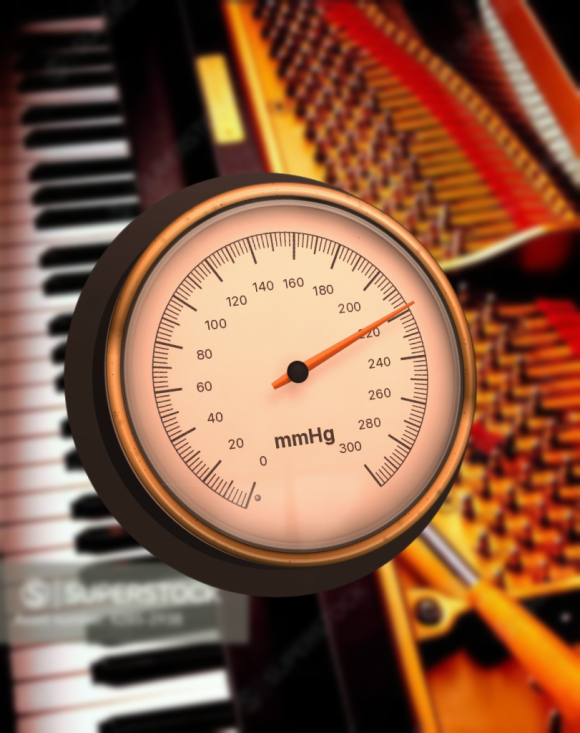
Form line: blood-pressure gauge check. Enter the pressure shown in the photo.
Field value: 218 mmHg
